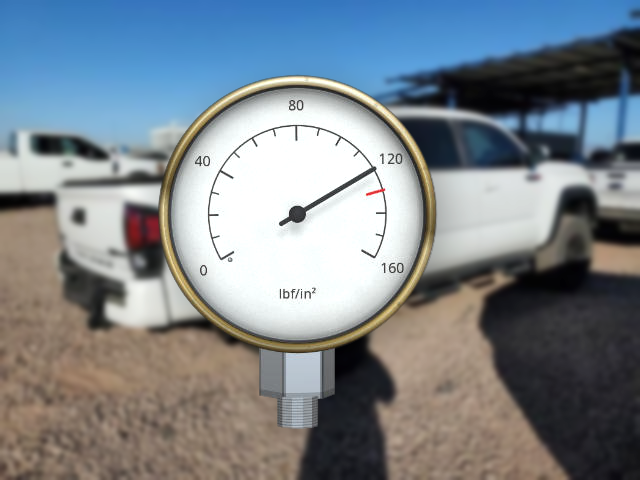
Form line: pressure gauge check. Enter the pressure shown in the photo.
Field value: 120 psi
